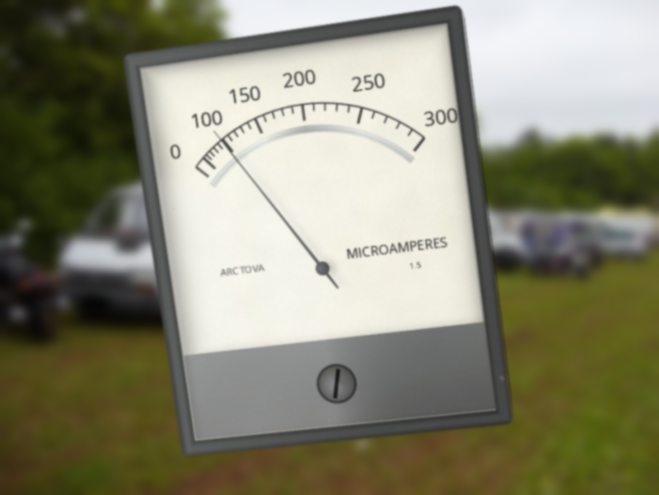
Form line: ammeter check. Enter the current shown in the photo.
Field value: 100 µA
